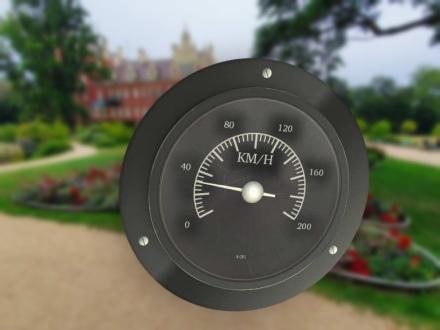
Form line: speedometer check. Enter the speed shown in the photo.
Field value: 32 km/h
